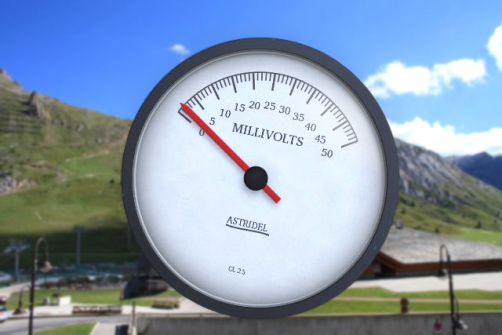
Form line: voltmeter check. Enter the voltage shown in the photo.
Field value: 2 mV
